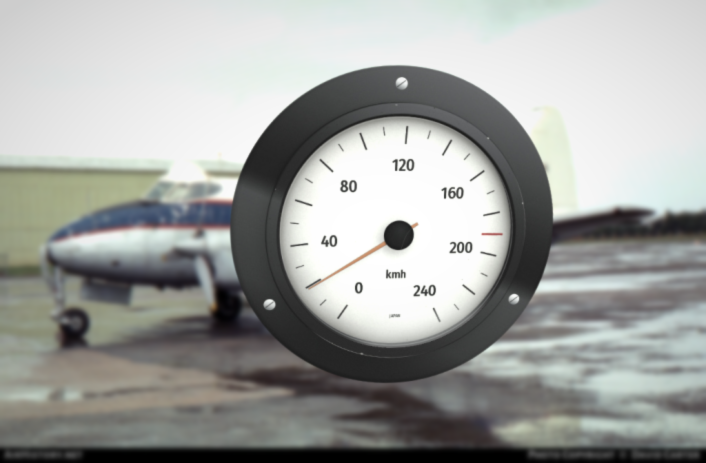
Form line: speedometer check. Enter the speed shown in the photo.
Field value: 20 km/h
